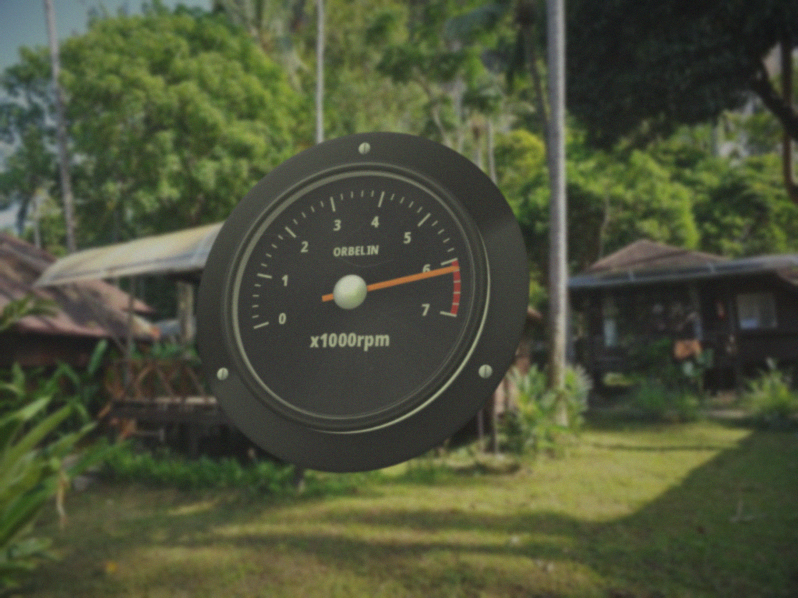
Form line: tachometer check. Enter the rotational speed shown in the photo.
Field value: 6200 rpm
